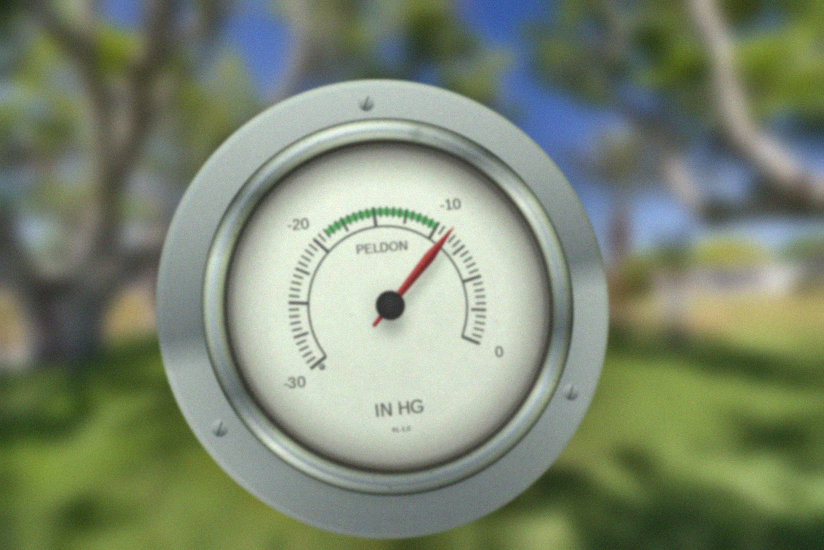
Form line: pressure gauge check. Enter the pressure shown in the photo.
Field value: -9 inHg
